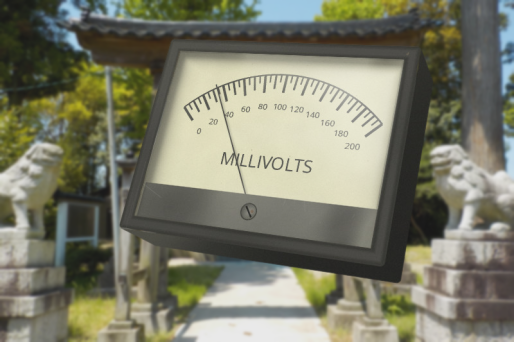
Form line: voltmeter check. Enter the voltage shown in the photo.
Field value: 35 mV
